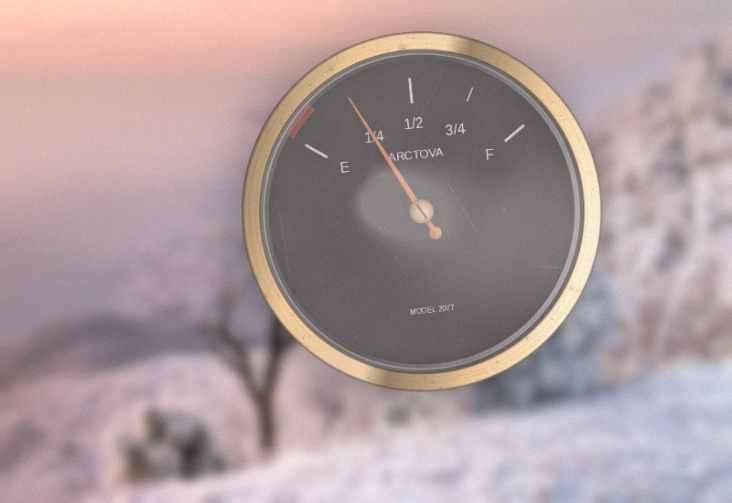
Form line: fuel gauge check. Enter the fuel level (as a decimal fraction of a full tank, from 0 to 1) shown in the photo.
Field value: 0.25
